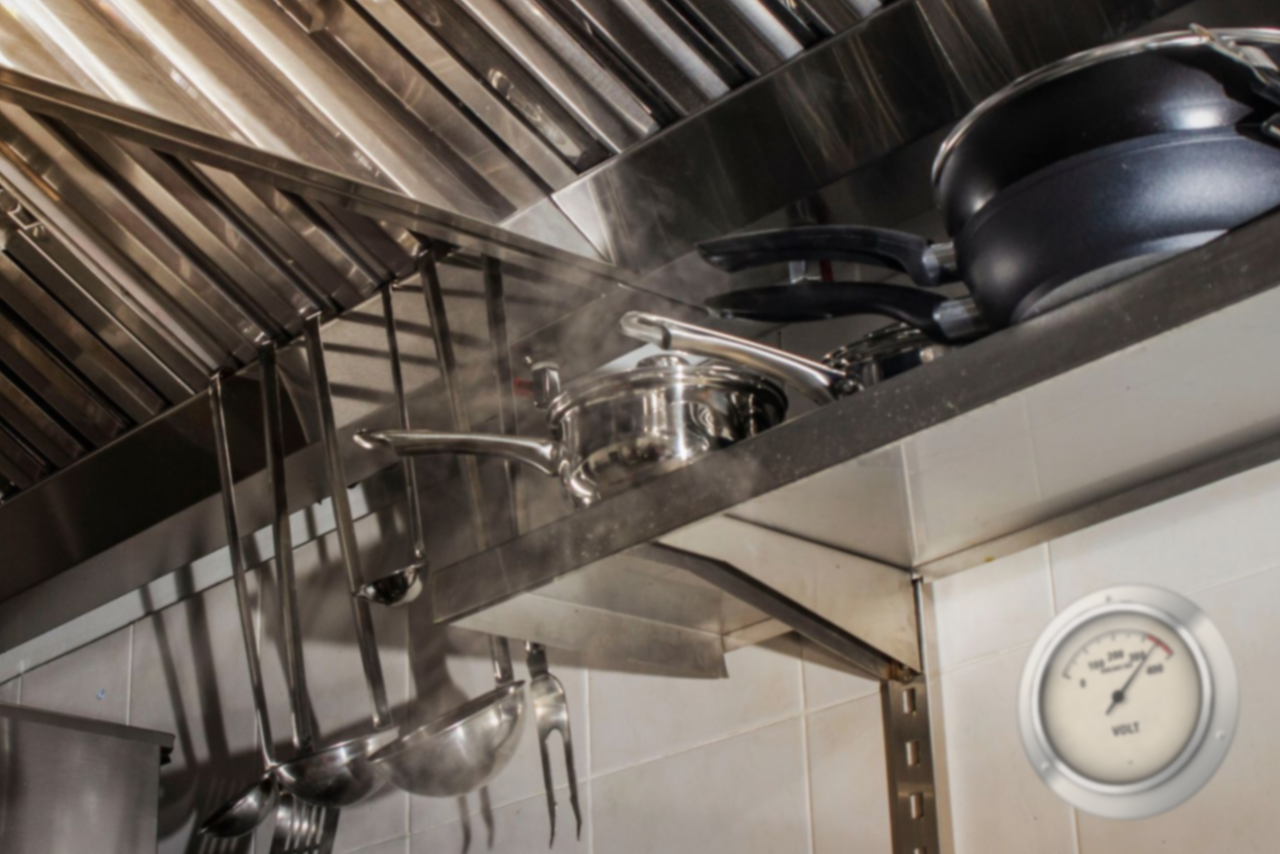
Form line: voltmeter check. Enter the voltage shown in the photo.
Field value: 350 V
